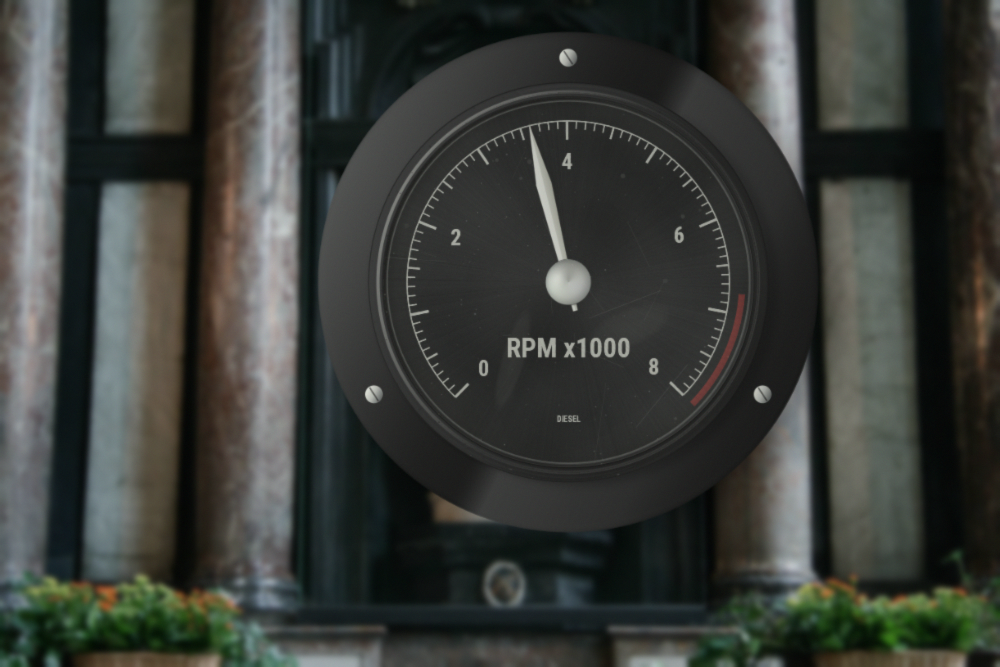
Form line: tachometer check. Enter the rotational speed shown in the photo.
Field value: 3600 rpm
